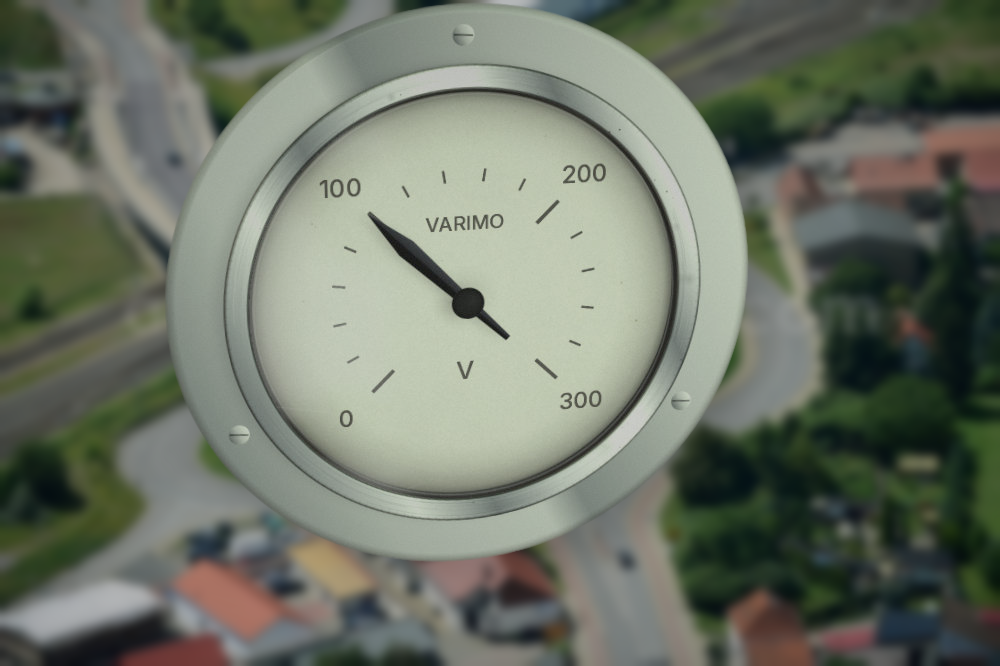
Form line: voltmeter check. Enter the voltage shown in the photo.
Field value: 100 V
